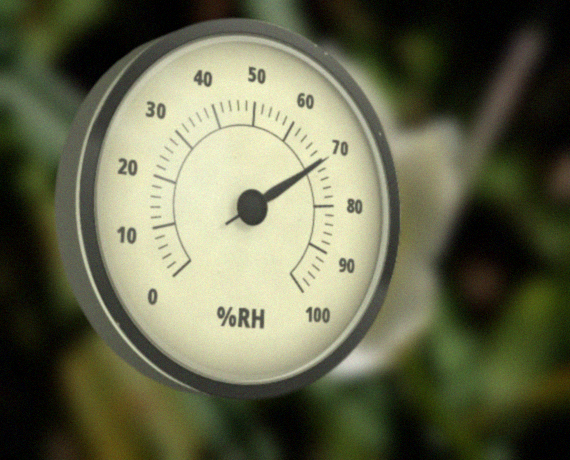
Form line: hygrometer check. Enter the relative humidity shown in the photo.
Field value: 70 %
